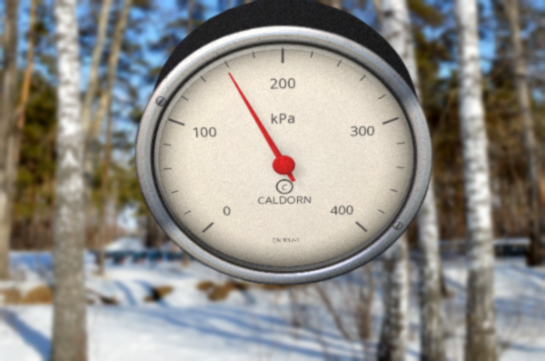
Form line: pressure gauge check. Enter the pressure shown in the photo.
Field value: 160 kPa
